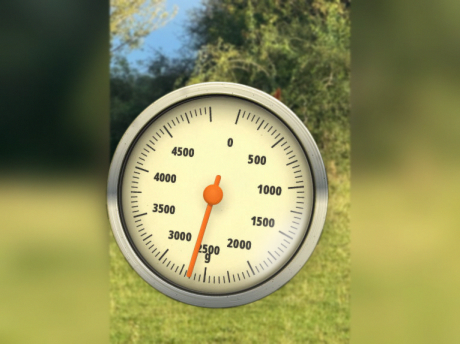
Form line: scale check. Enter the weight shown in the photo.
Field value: 2650 g
